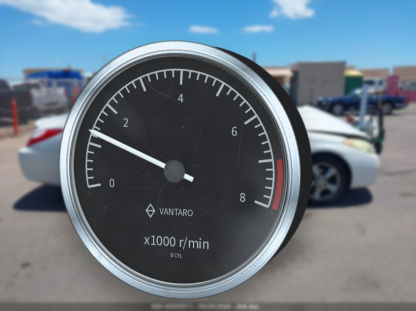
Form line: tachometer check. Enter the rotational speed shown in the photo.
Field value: 1300 rpm
